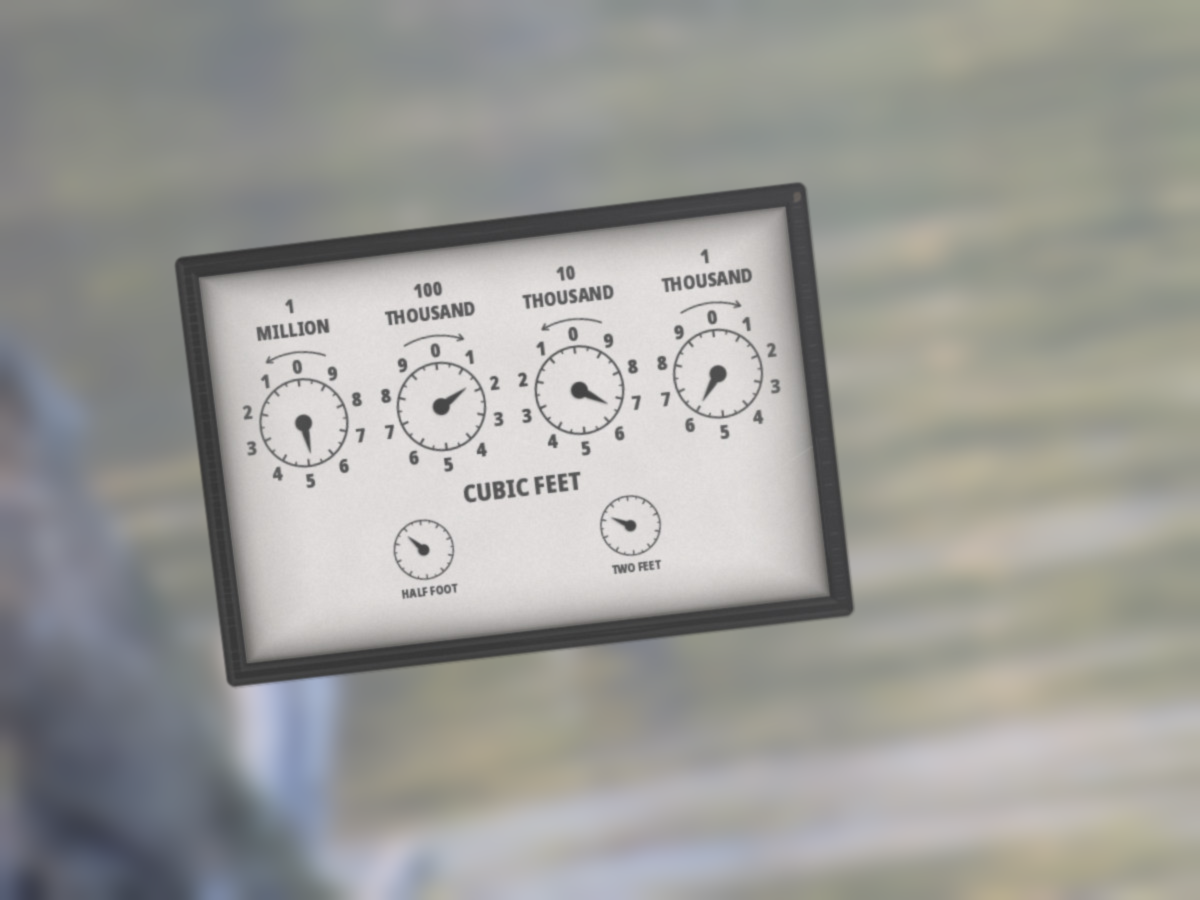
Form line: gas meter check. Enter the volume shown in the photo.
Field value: 516600 ft³
